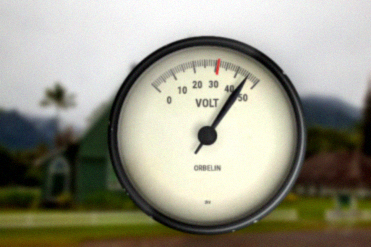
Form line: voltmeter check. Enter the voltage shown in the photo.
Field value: 45 V
